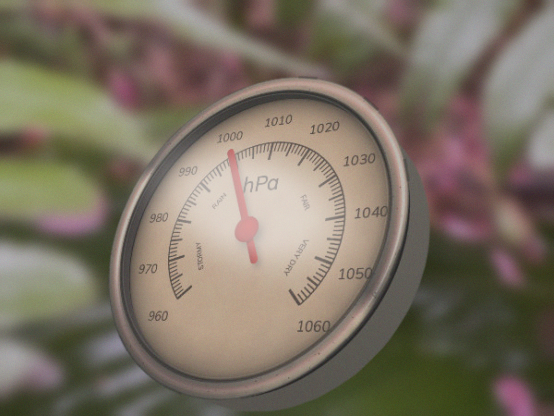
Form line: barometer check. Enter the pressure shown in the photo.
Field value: 1000 hPa
